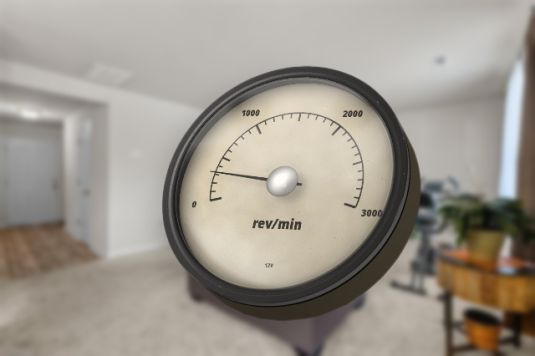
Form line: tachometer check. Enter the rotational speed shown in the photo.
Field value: 300 rpm
